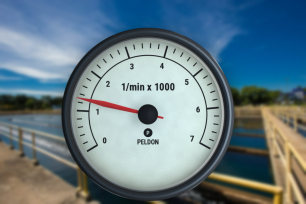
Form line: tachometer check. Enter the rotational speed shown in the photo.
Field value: 1300 rpm
